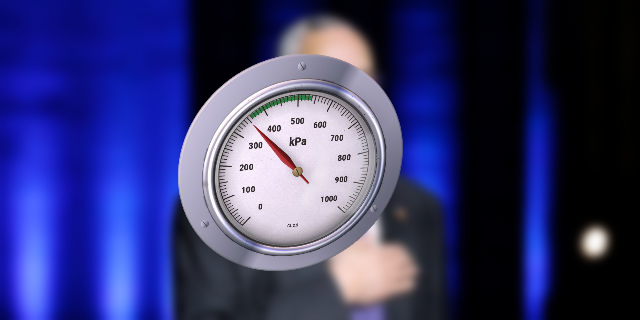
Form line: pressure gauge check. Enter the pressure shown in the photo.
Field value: 350 kPa
